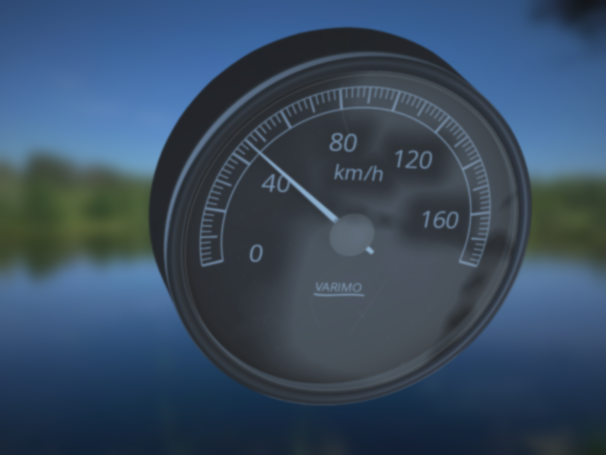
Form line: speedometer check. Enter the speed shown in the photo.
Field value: 46 km/h
